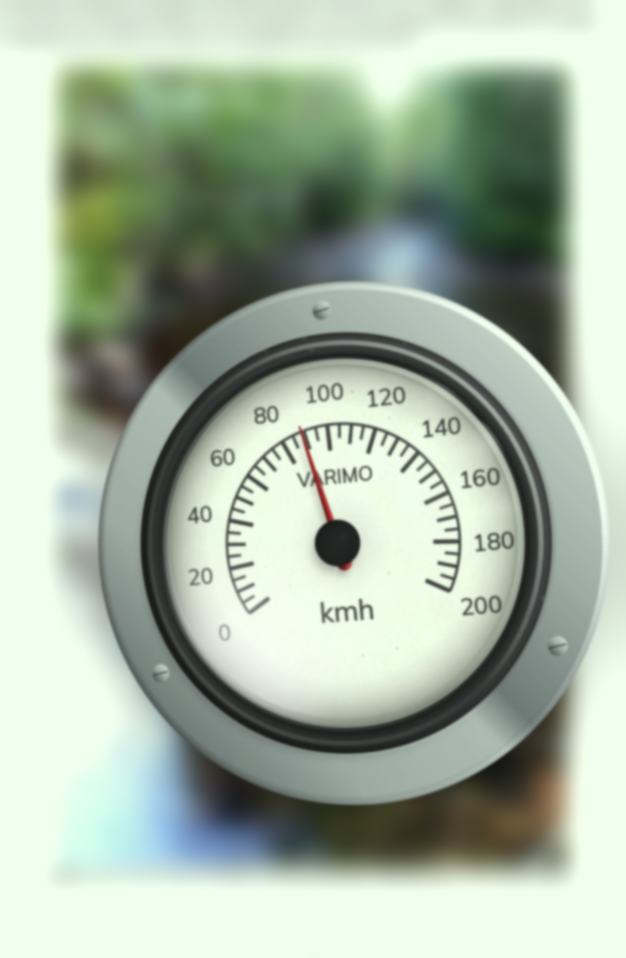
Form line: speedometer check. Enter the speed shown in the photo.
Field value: 90 km/h
